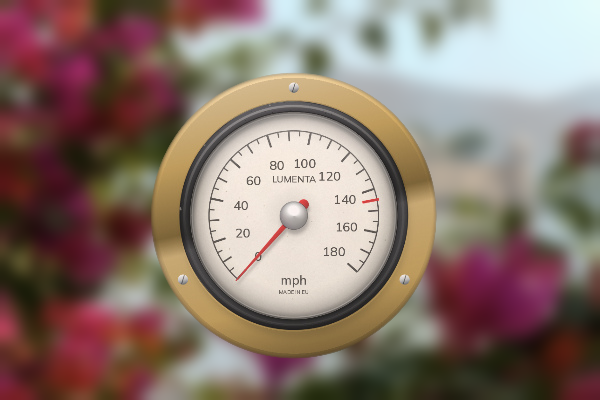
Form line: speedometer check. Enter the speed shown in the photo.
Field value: 0 mph
